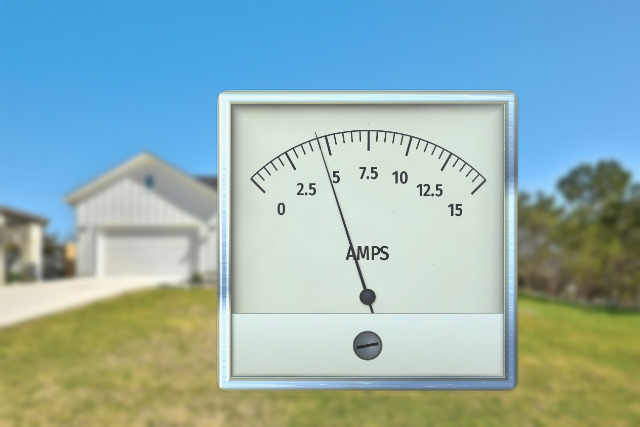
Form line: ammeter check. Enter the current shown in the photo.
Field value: 4.5 A
